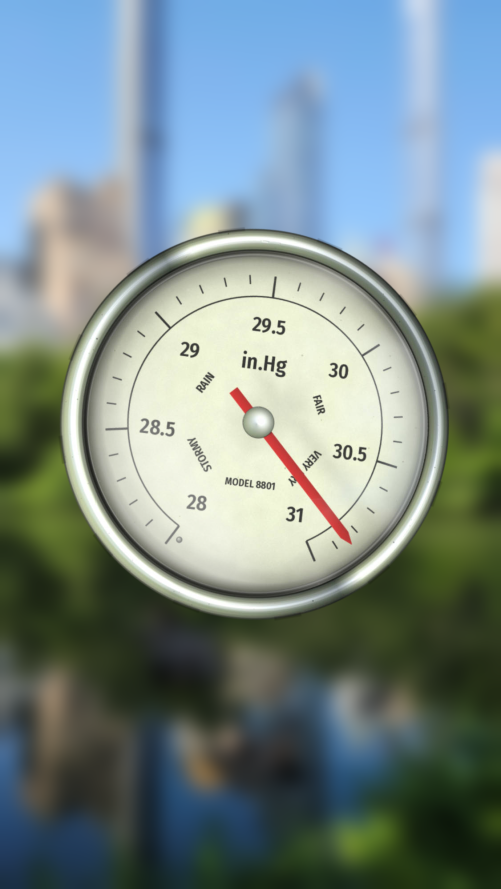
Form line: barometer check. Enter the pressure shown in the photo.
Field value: 30.85 inHg
